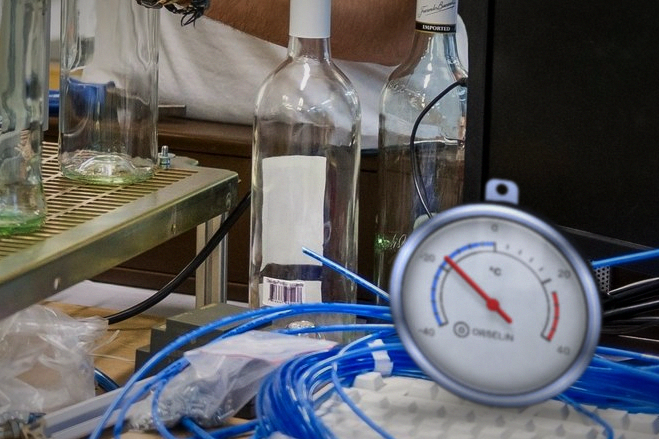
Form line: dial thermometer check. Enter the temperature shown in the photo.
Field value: -16 °C
